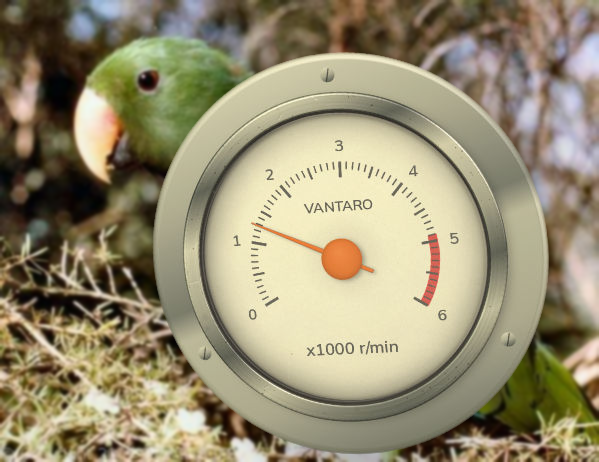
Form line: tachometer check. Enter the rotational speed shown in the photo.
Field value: 1300 rpm
